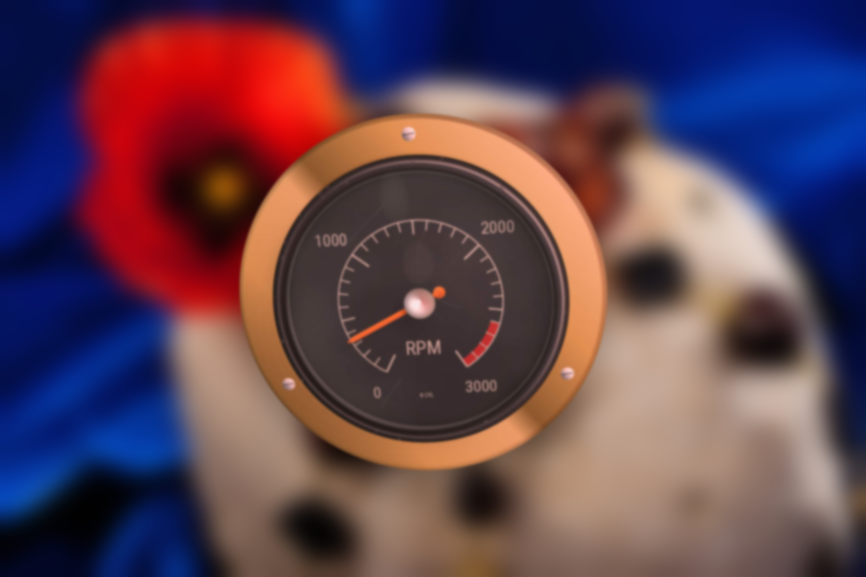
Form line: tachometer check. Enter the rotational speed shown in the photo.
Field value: 350 rpm
